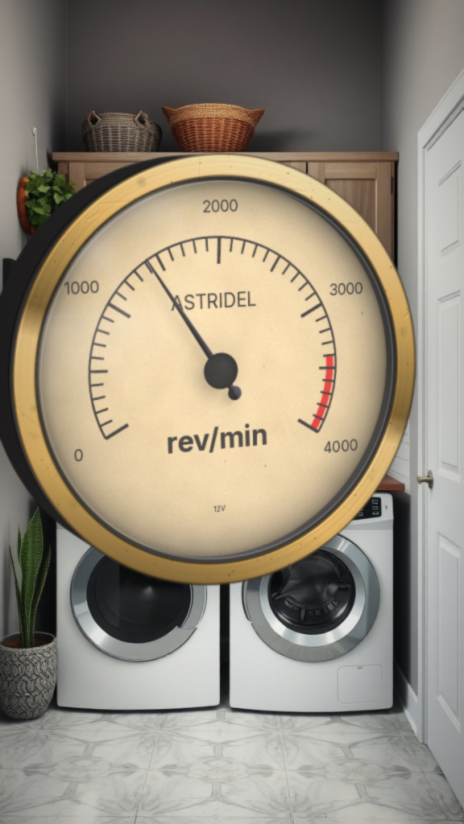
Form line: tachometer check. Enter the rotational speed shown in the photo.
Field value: 1400 rpm
